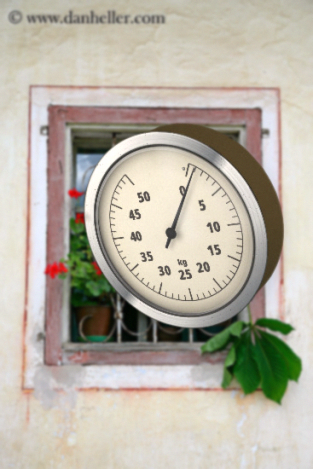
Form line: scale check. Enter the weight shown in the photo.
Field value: 1 kg
